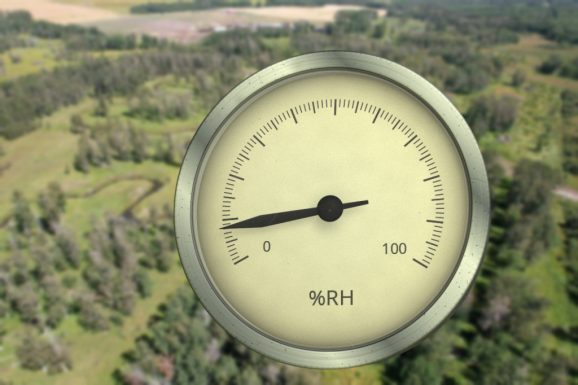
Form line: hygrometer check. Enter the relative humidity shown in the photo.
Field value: 8 %
